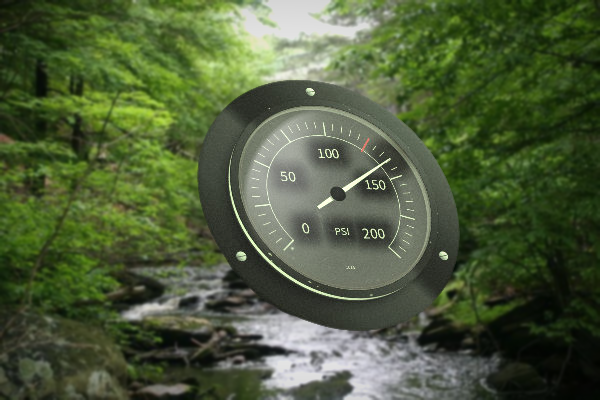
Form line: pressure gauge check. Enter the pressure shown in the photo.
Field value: 140 psi
